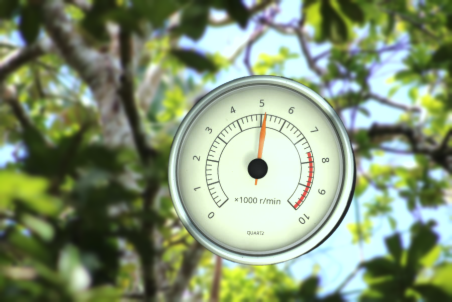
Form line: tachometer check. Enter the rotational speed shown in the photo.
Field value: 5200 rpm
